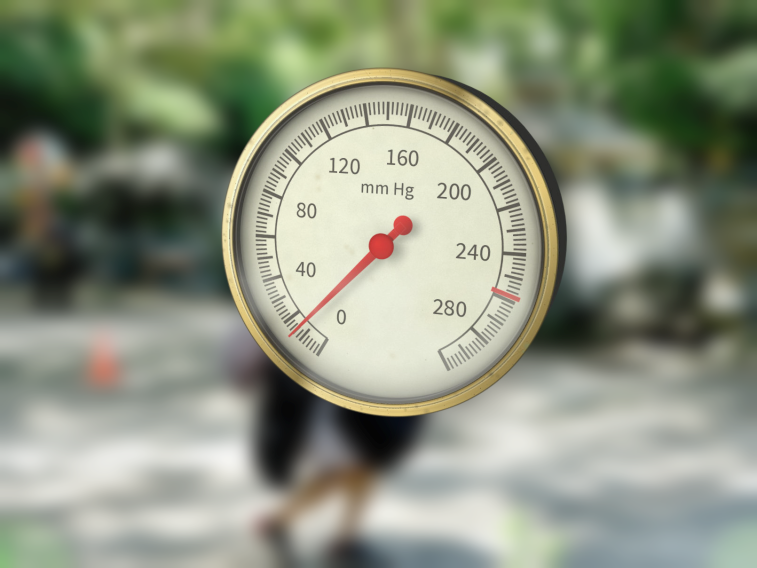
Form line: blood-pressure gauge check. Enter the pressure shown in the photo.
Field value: 14 mmHg
